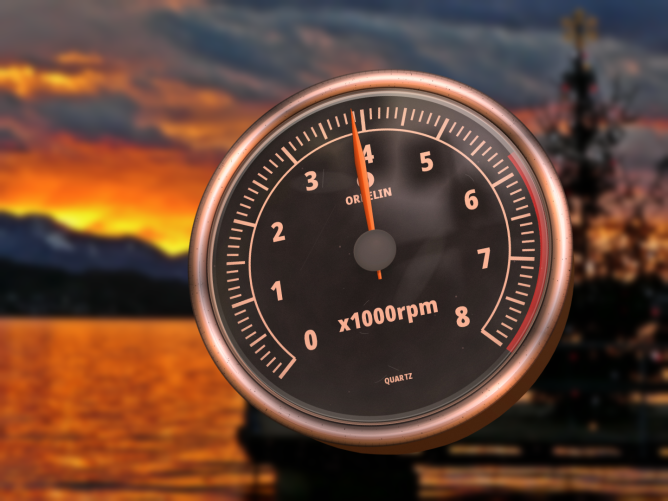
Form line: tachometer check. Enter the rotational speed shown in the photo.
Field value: 3900 rpm
